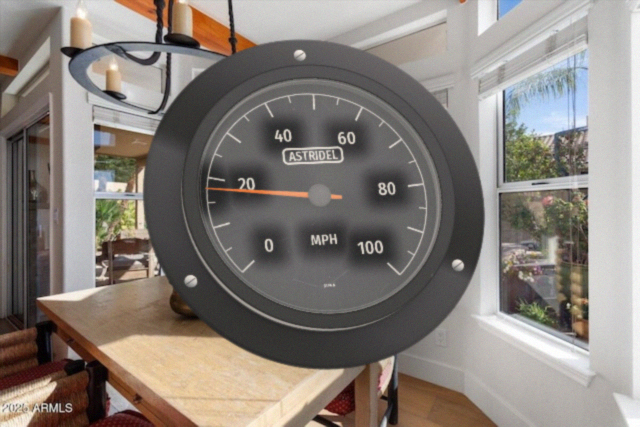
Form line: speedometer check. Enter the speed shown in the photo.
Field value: 17.5 mph
